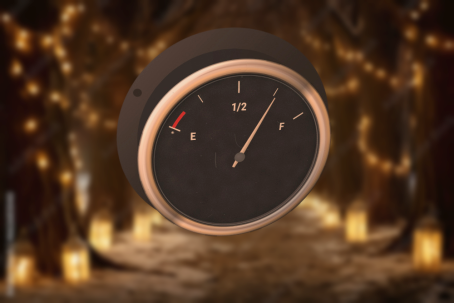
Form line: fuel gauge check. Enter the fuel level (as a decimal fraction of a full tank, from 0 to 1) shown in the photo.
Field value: 0.75
